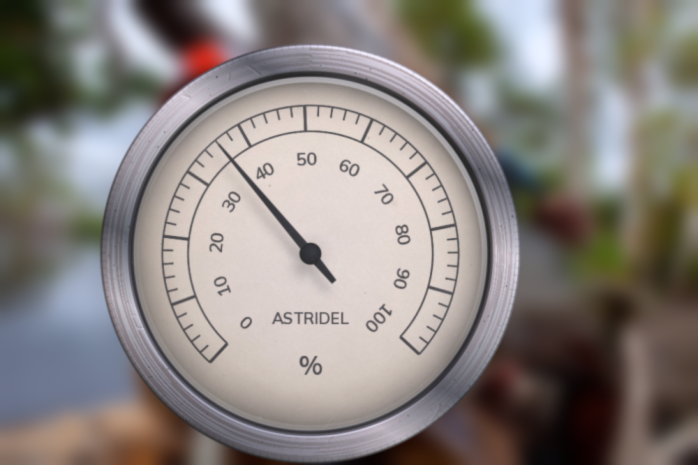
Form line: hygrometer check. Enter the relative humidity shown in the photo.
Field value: 36 %
